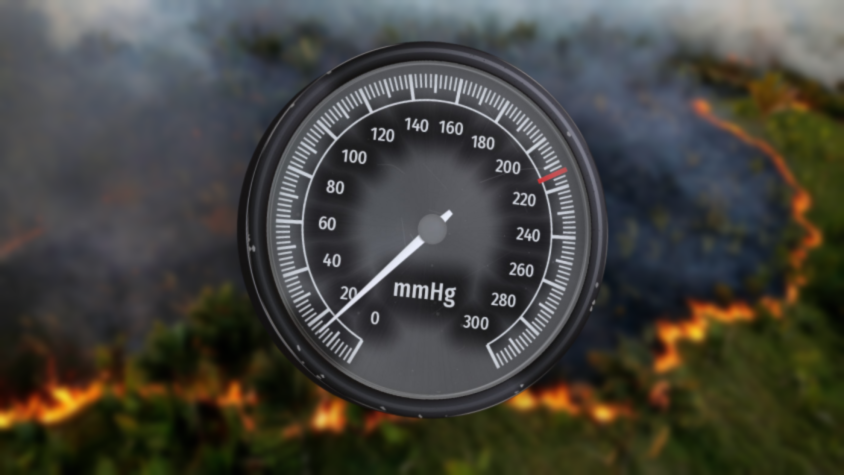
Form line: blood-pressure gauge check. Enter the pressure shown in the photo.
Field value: 16 mmHg
